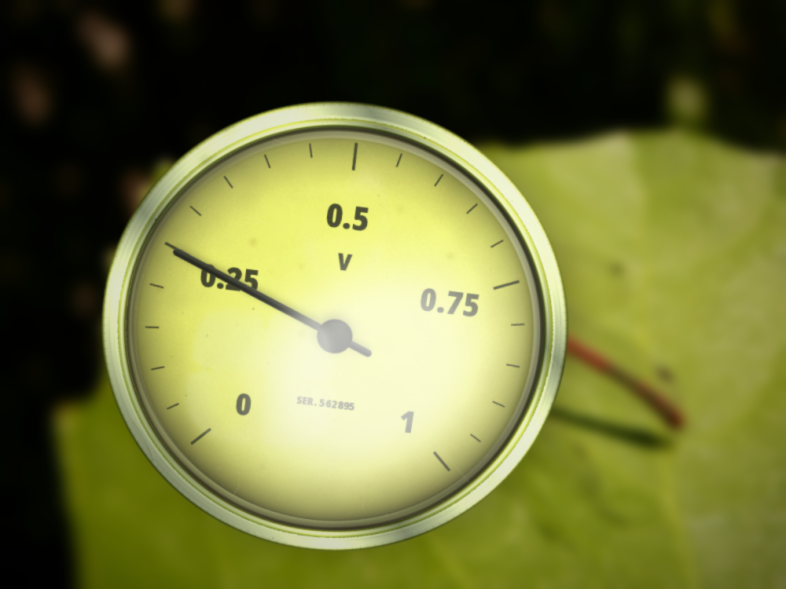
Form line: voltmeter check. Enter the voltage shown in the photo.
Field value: 0.25 V
